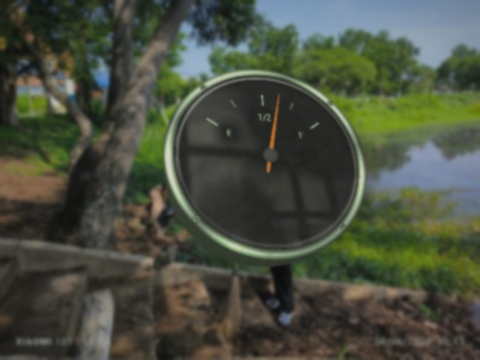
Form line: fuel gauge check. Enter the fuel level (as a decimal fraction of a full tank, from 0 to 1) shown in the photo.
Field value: 0.625
